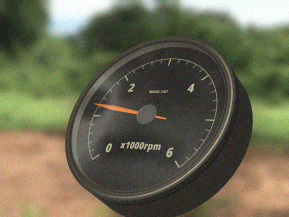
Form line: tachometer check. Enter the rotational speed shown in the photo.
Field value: 1200 rpm
